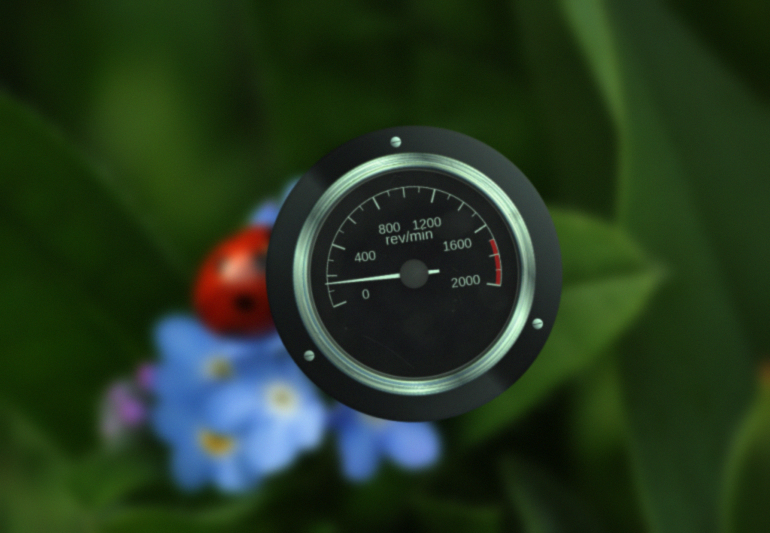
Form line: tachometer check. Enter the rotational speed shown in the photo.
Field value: 150 rpm
